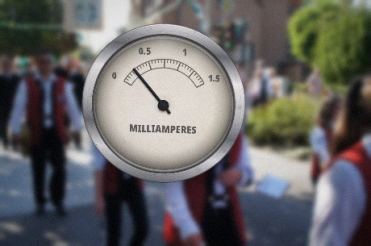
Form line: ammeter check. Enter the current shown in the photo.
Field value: 0.25 mA
